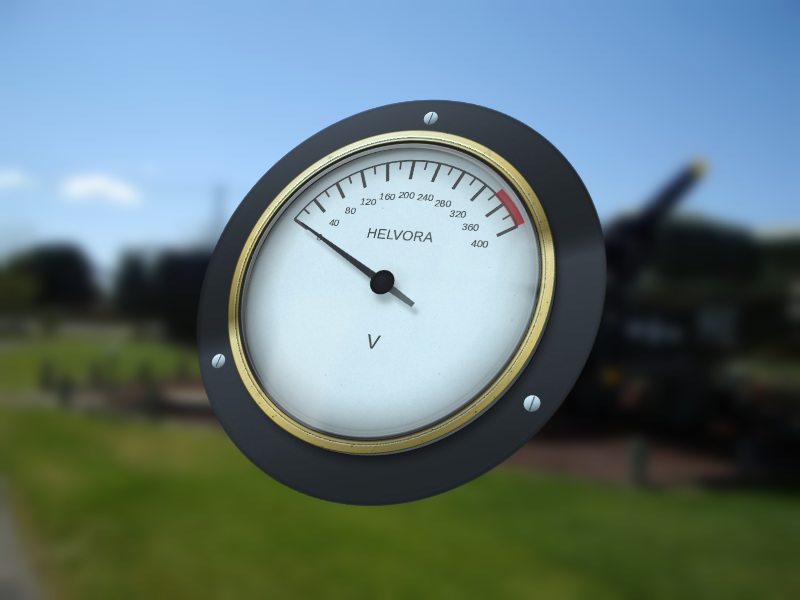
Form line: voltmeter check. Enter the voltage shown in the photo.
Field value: 0 V
